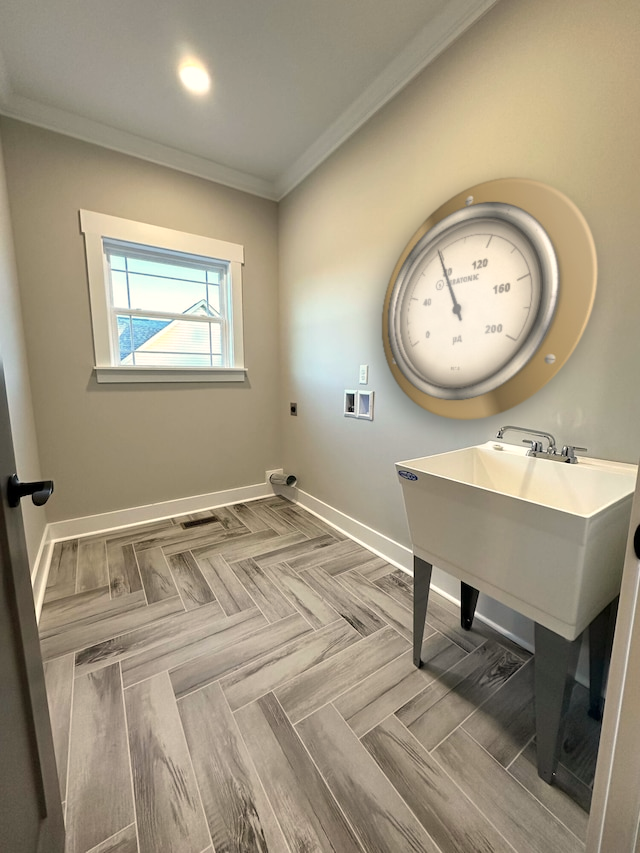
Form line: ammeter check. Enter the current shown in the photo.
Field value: 80 µA
